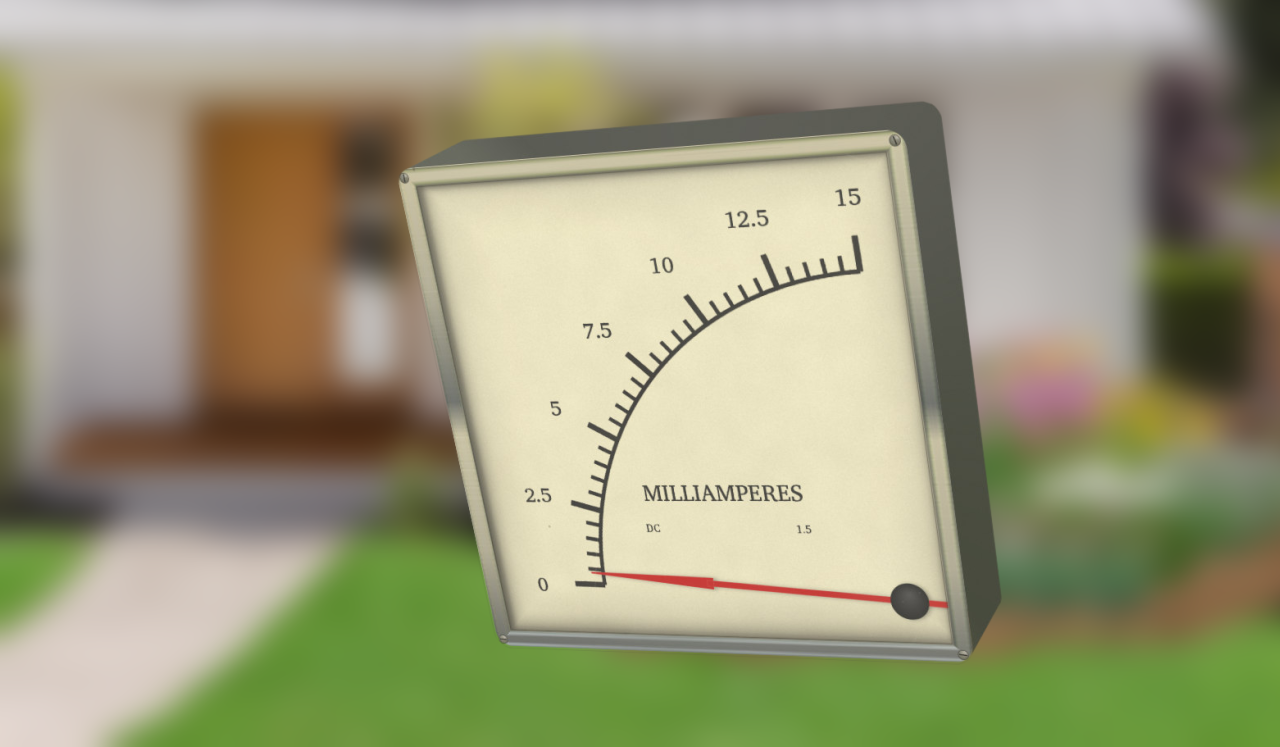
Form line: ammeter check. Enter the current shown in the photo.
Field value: 0.5 mA
